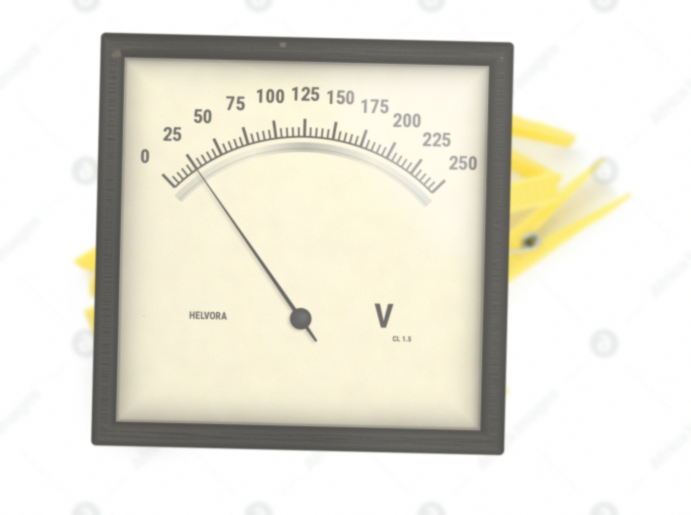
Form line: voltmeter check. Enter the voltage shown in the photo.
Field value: 25 V
